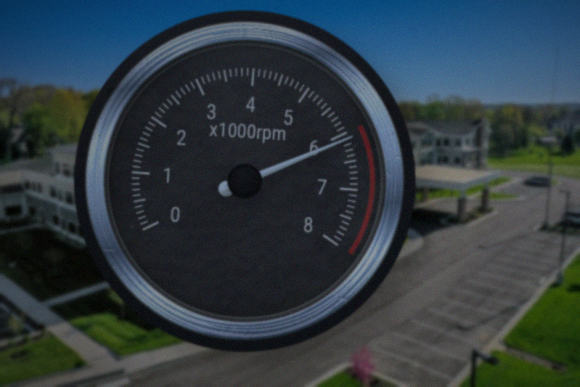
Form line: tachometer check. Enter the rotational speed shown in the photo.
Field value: 6100 rpm
